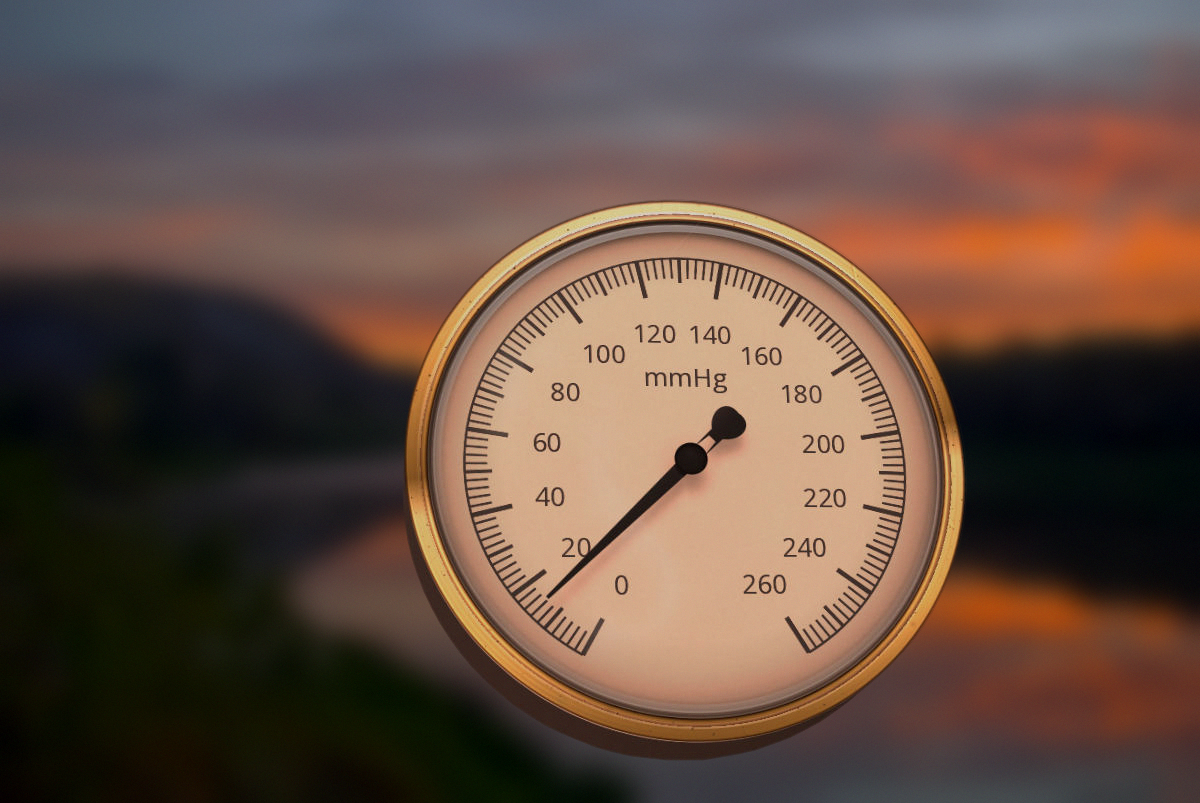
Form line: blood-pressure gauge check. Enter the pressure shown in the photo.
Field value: 14 mmHg
